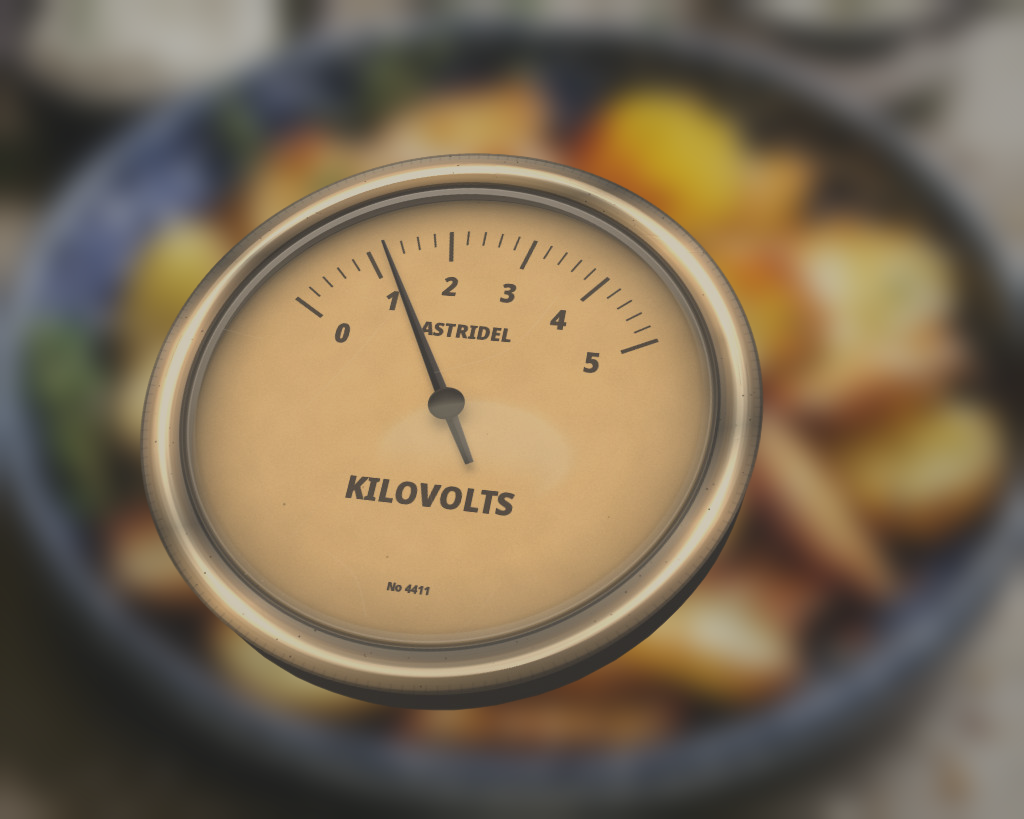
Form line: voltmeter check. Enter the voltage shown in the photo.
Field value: 1.2 kV
